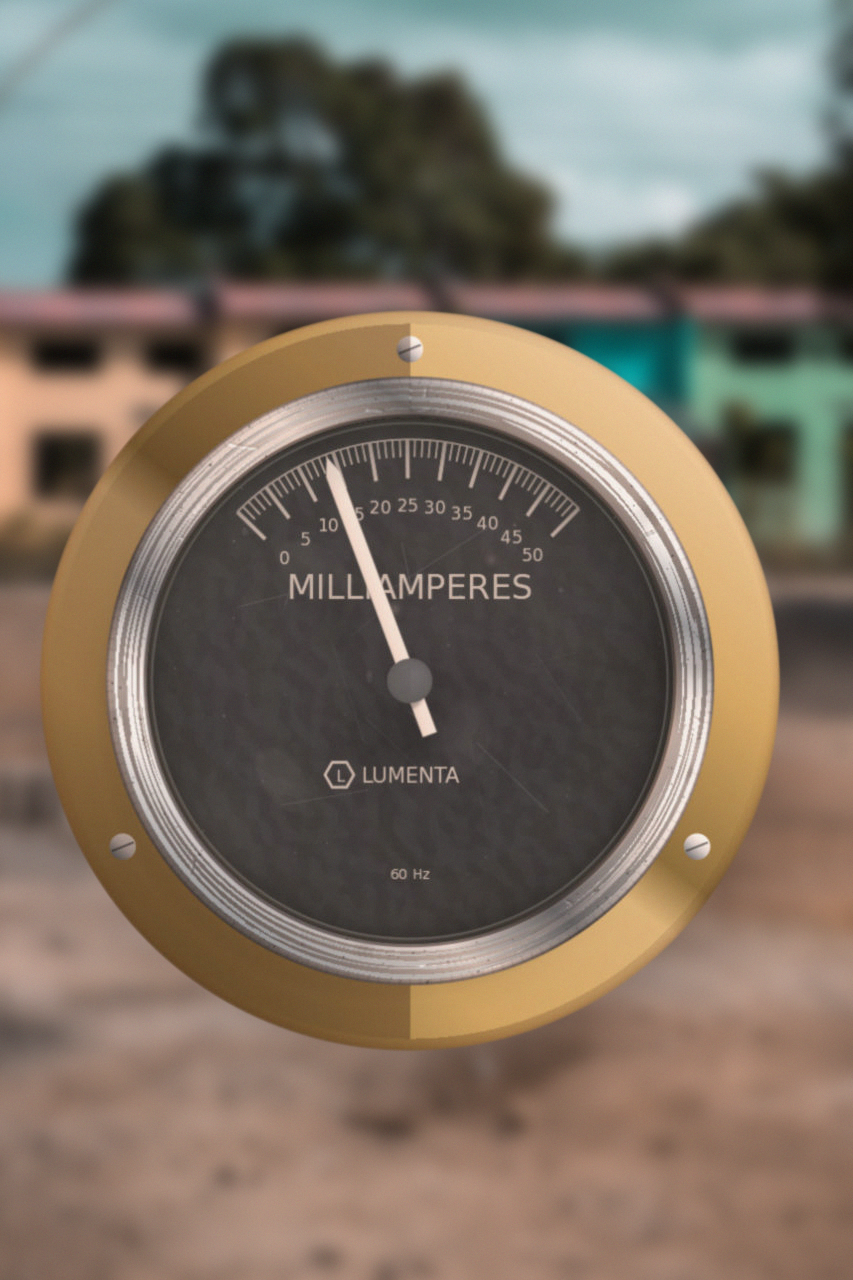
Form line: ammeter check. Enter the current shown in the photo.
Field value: 14 mA
